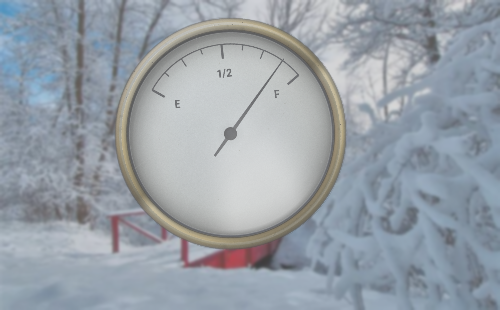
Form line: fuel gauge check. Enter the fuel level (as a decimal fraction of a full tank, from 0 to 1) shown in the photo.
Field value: 0.875
